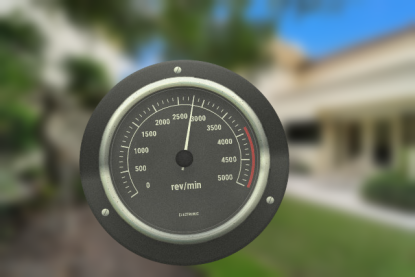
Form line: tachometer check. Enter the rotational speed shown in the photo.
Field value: 2800 rpm
